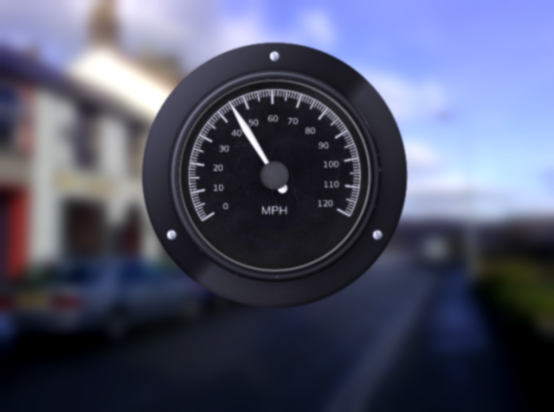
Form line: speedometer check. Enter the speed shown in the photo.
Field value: 45 mph
